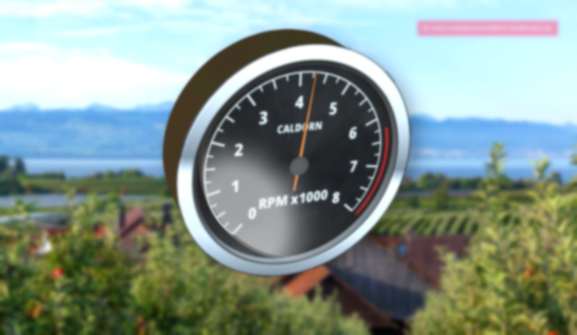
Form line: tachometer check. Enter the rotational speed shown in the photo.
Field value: 4250 rpm
